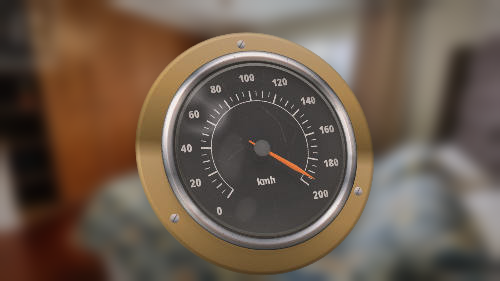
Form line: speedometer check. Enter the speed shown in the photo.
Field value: 195 km/h
